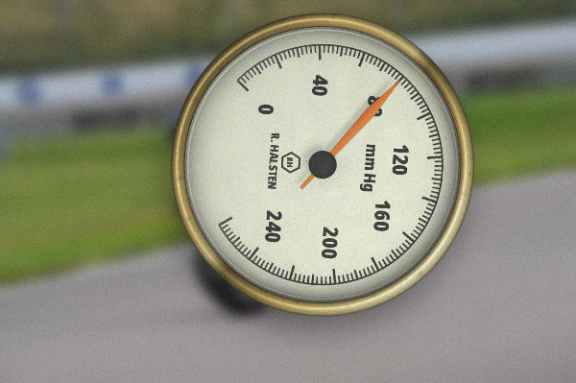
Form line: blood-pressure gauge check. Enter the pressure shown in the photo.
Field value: 80 mmHg
